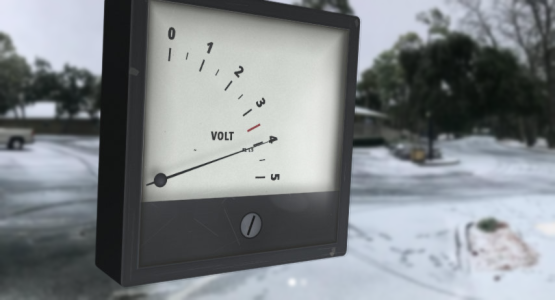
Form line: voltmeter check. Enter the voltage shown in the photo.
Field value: 4 V
